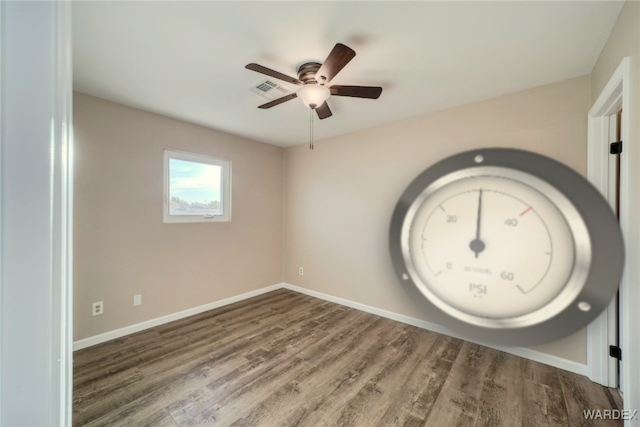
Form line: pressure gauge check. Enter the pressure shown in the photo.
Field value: 30 psi
